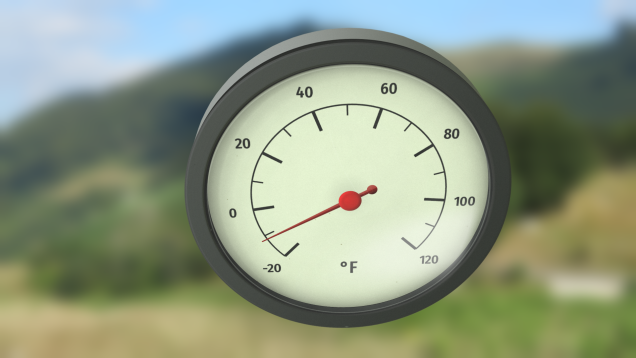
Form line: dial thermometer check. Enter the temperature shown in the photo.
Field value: -10 °F
